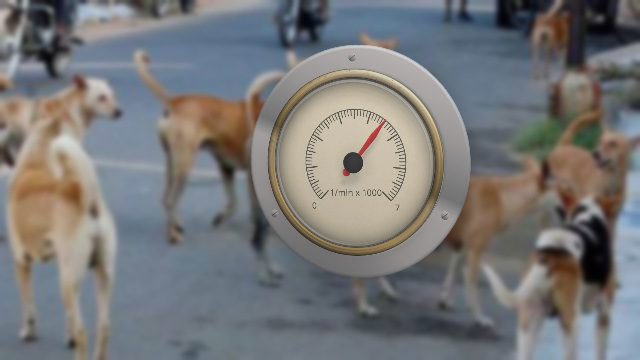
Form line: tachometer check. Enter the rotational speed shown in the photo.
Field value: 4500 rpm
